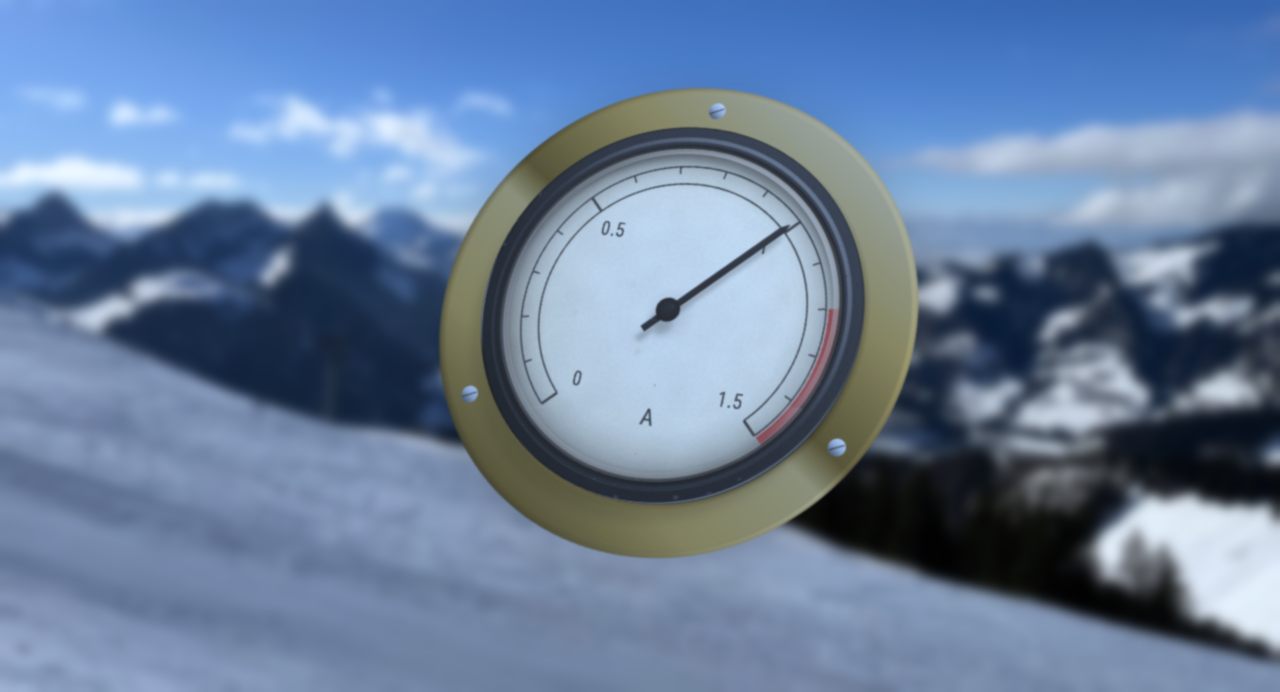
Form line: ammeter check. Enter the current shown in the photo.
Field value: 1 A
